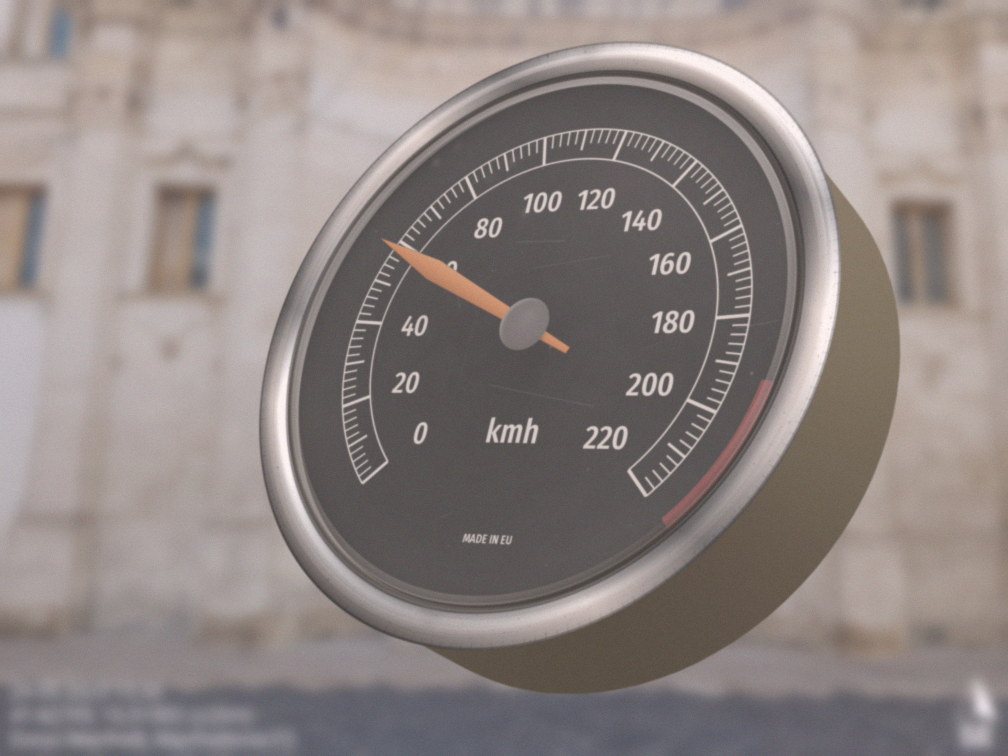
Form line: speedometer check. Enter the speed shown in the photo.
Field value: 58 km/h
